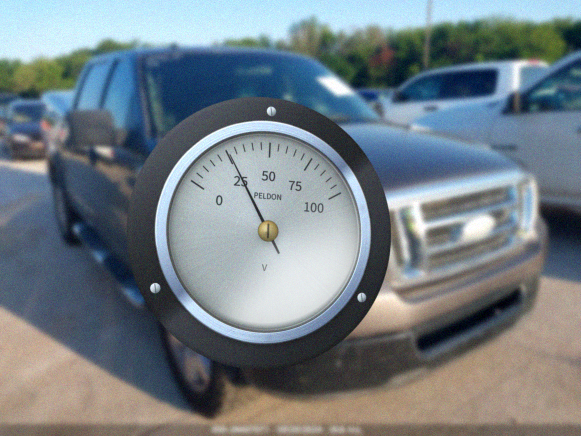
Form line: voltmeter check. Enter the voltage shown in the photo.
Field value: 25 V
